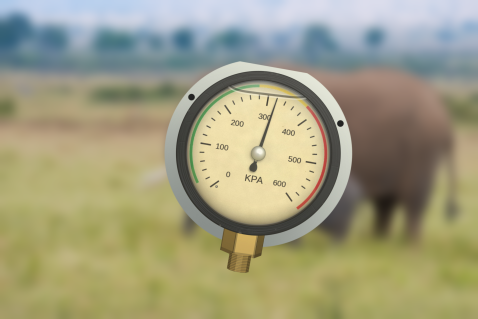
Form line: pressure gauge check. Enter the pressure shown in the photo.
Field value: 320 kPa
